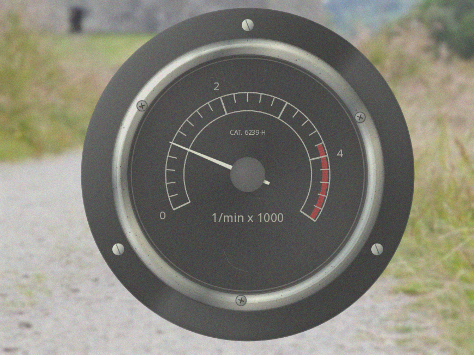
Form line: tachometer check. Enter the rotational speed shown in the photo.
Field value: 1000 rpm
